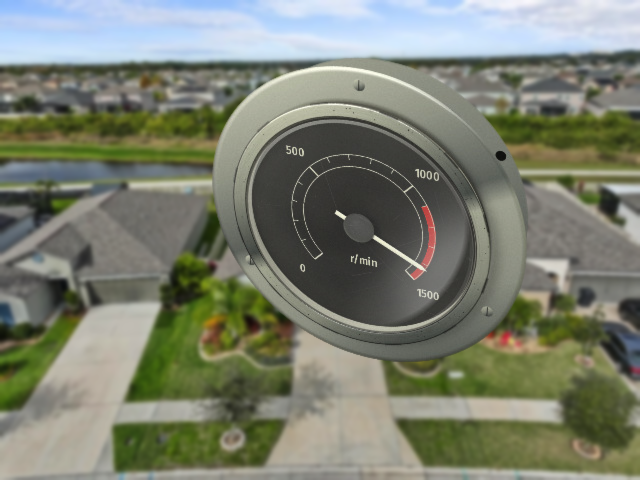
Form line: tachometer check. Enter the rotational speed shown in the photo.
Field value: 1400 rpm
